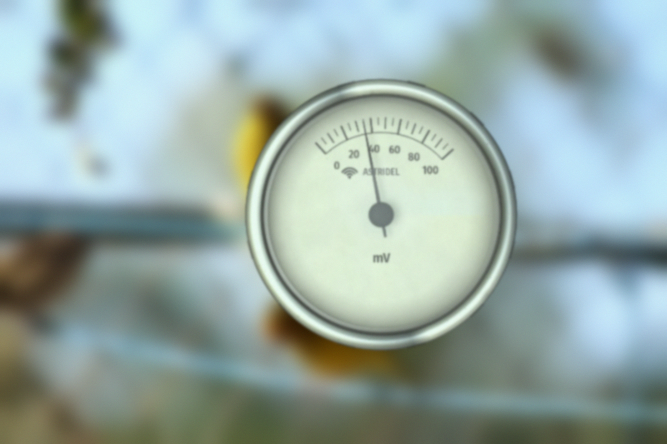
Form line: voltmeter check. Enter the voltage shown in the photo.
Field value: 35 mV
